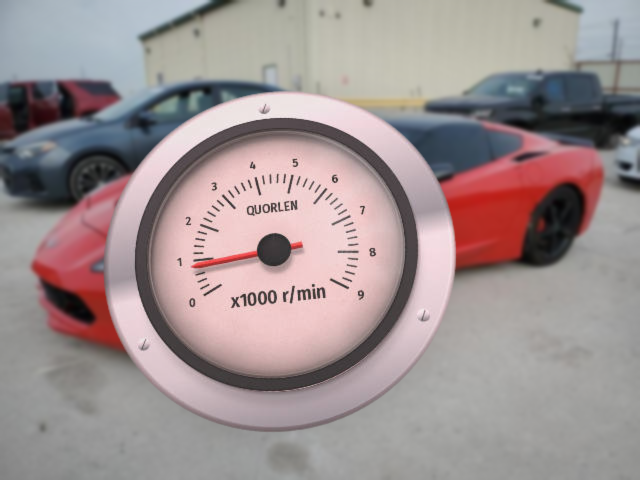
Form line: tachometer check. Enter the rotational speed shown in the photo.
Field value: 800 rpm
